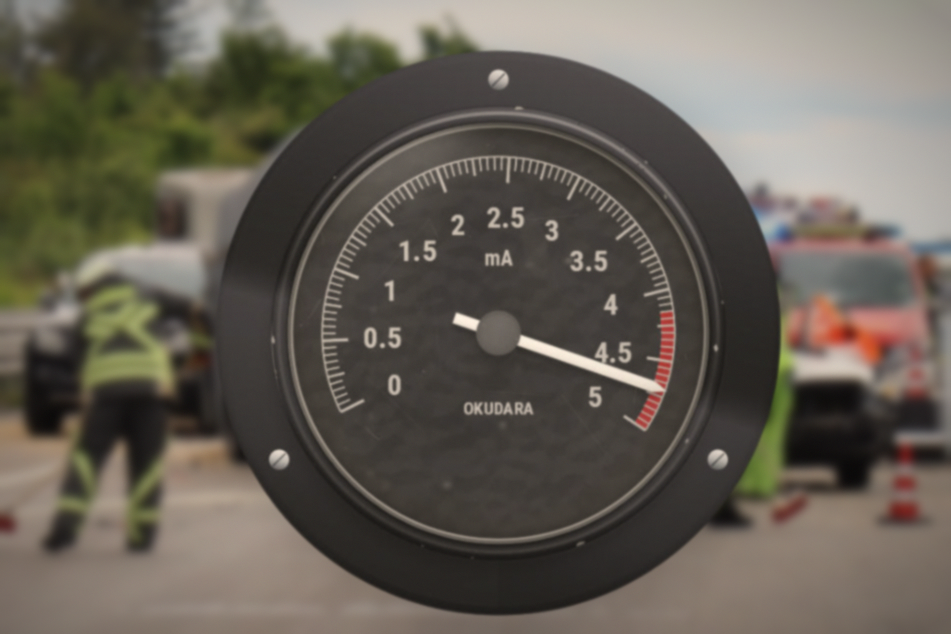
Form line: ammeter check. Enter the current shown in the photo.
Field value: 4.7 mA
